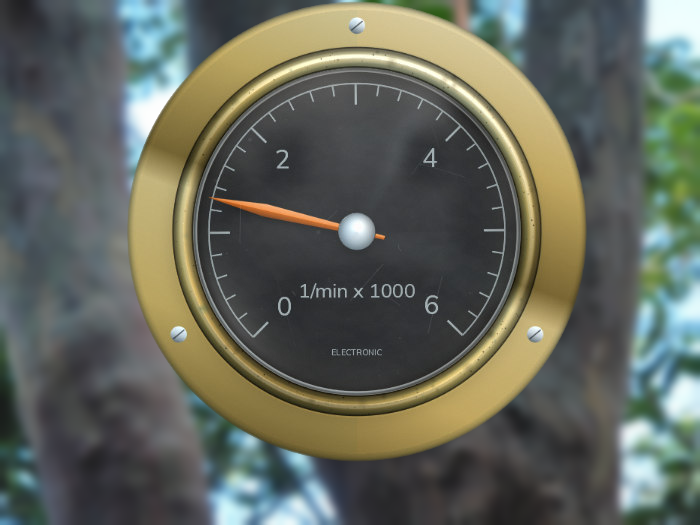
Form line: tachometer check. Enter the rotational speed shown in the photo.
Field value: 1300 rpm
